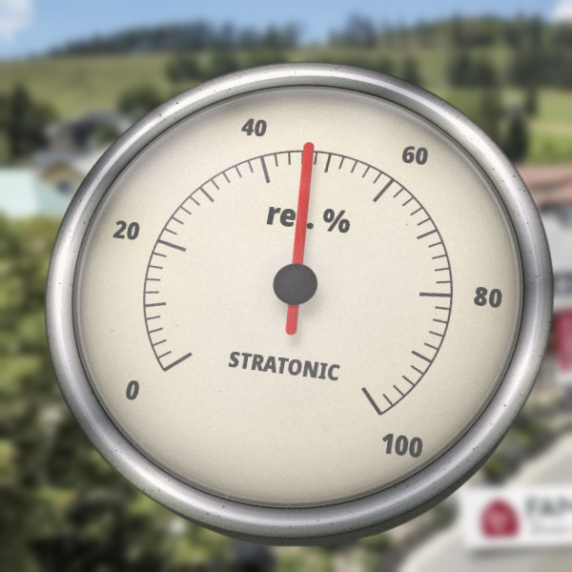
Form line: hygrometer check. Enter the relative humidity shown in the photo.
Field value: 47 %
